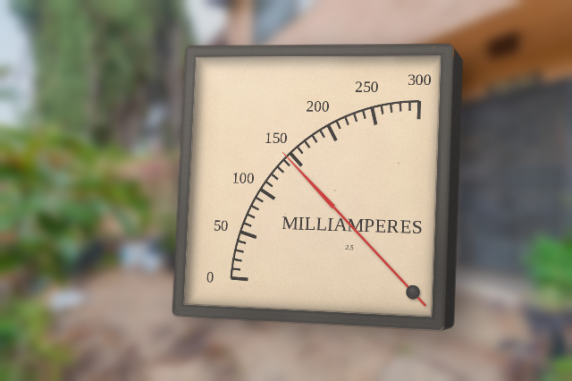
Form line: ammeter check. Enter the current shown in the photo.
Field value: 145 mA
